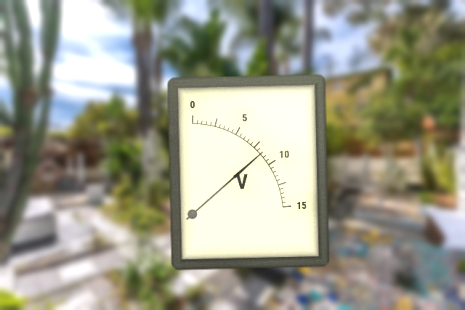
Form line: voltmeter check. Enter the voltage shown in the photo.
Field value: 8.5 V
